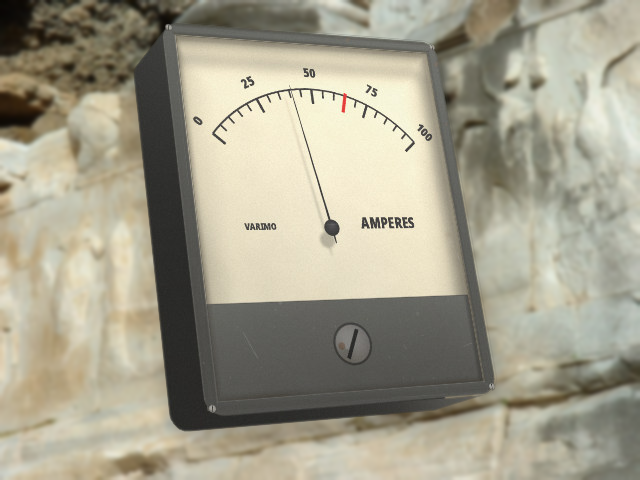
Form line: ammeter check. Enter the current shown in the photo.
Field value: 40 A
